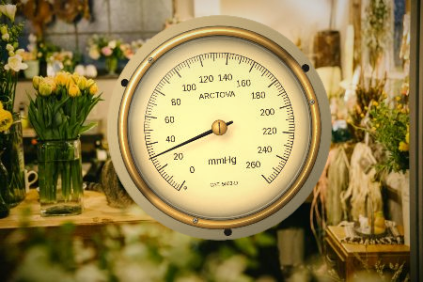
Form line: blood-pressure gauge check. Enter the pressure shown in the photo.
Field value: 30 mmHg
